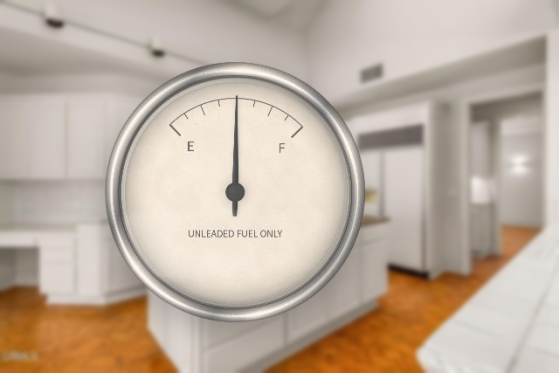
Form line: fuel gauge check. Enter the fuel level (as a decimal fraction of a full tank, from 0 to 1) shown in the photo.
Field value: 0.5
